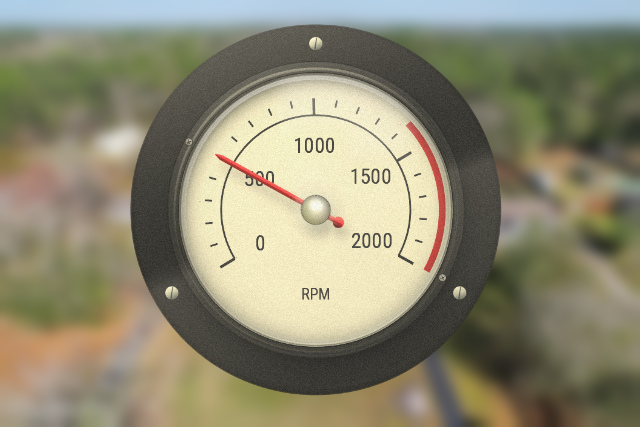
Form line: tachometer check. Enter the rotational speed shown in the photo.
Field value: 500 rpm
